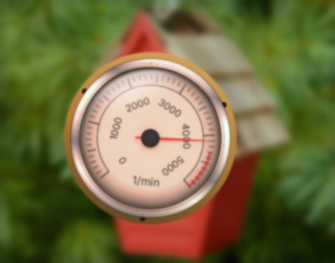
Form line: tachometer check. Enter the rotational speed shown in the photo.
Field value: 4100 rpm
